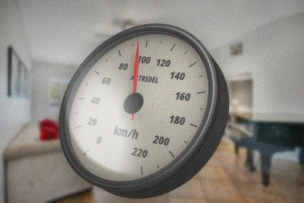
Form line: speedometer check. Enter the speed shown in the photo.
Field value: 95 km/h
